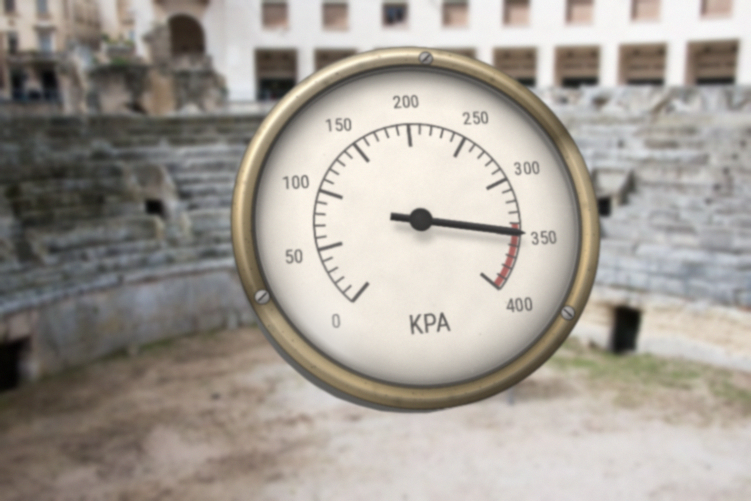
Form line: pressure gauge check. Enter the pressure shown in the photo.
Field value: 350 kPa
